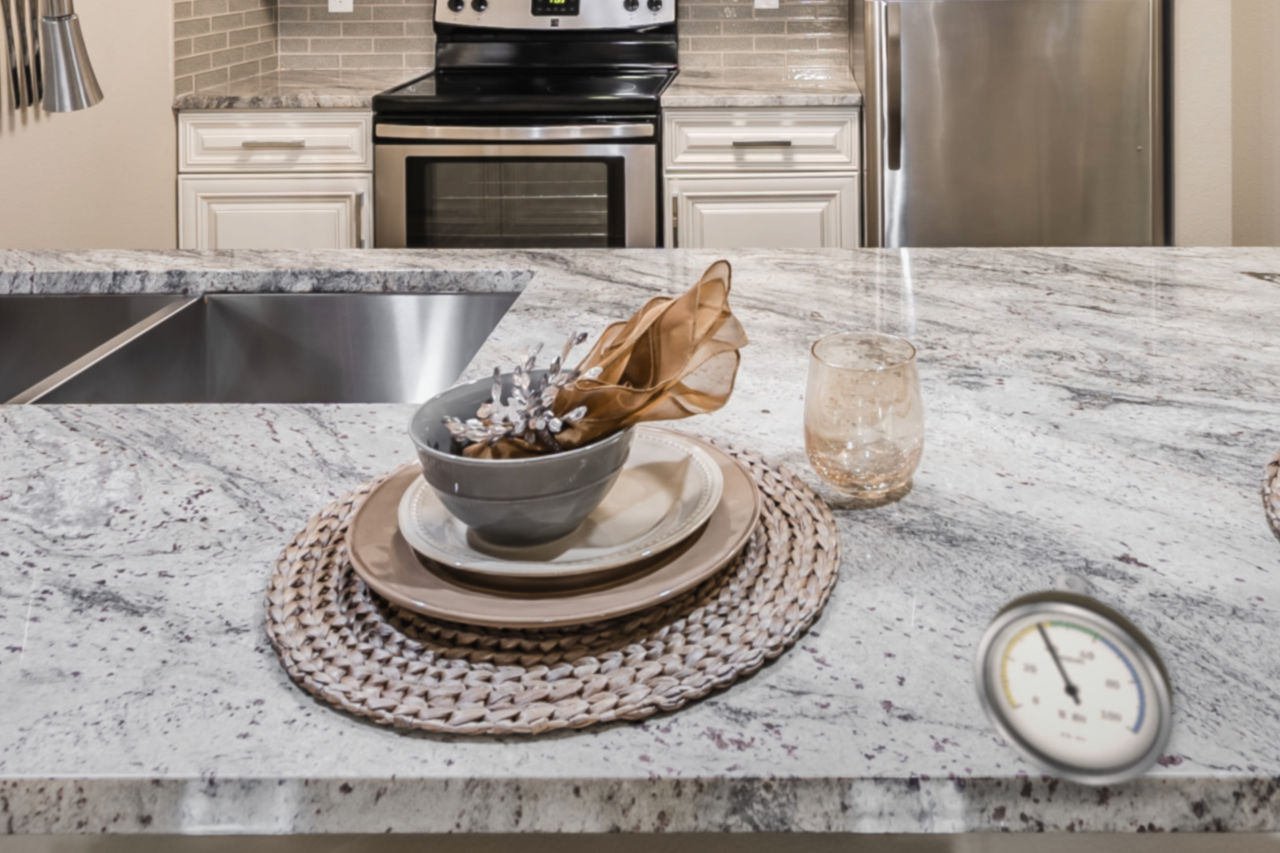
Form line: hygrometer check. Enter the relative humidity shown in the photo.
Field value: 40 %
